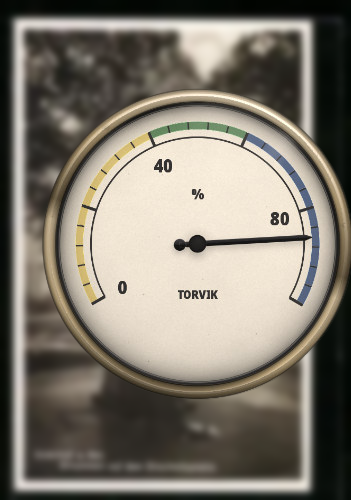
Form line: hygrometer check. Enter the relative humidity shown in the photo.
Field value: 86 %
